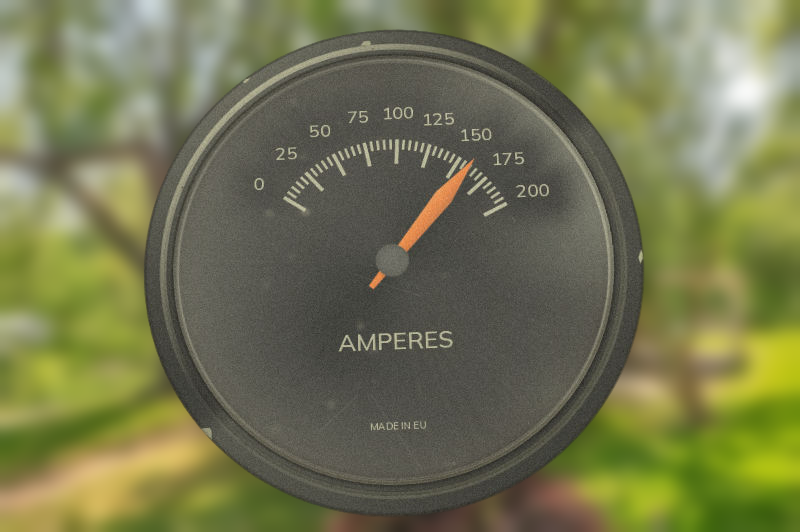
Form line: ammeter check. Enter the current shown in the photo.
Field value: 160 A
